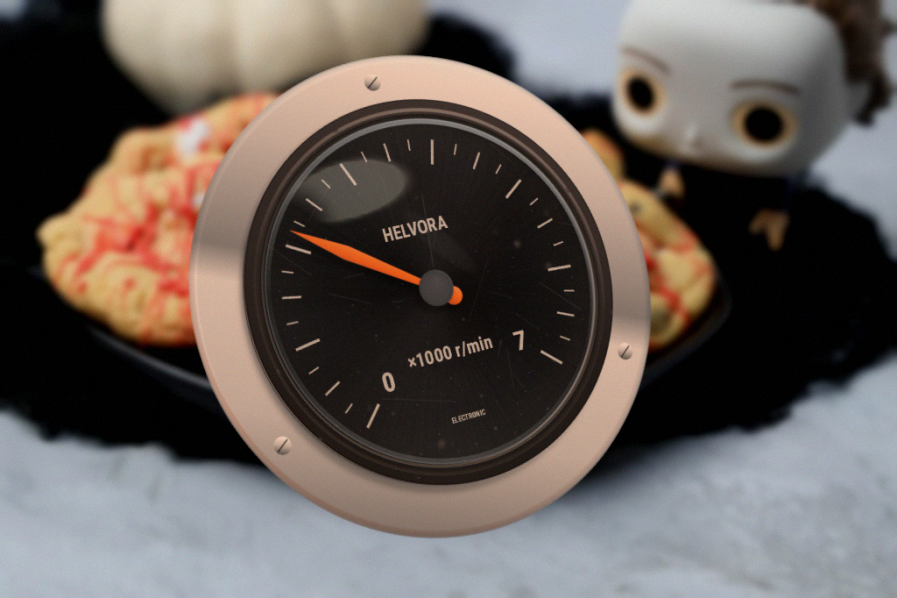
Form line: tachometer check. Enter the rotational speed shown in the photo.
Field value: 2125 rpm
